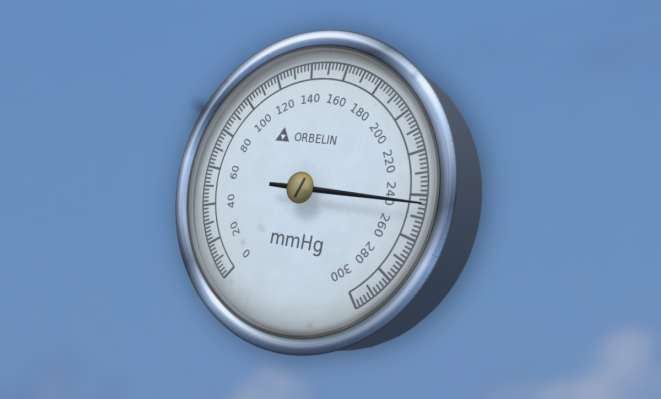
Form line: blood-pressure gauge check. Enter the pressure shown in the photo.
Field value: 244 mmHg
